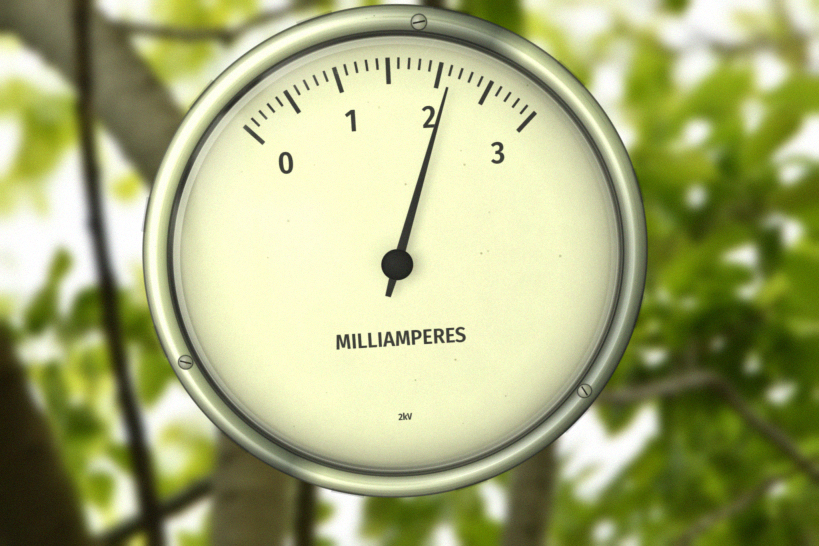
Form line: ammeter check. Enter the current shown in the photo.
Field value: 2.1 mA
